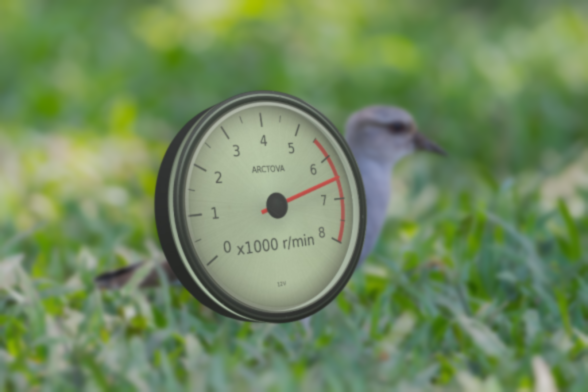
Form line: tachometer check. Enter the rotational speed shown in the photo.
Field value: 6500 rpm
